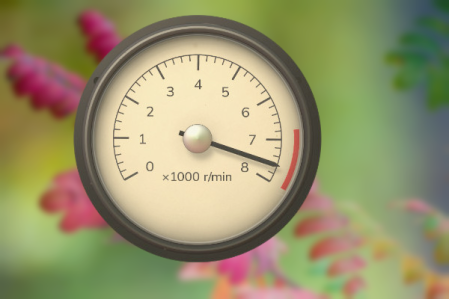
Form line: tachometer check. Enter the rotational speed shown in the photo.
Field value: 7600 rpm
